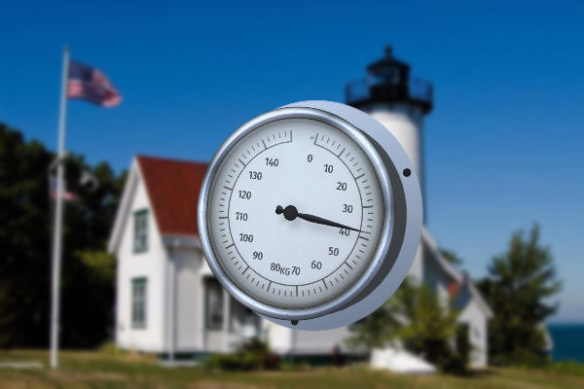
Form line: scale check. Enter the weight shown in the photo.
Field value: 38 kg
